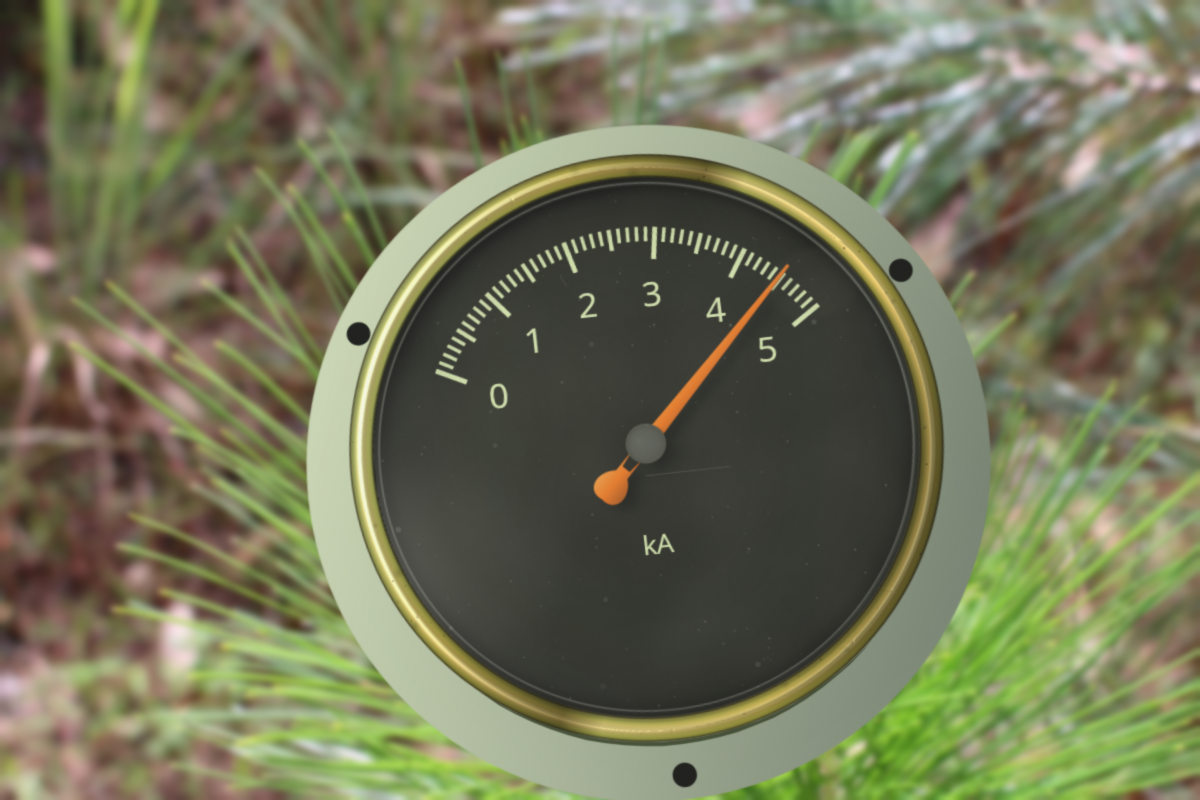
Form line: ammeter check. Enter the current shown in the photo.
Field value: 4.5 kA
